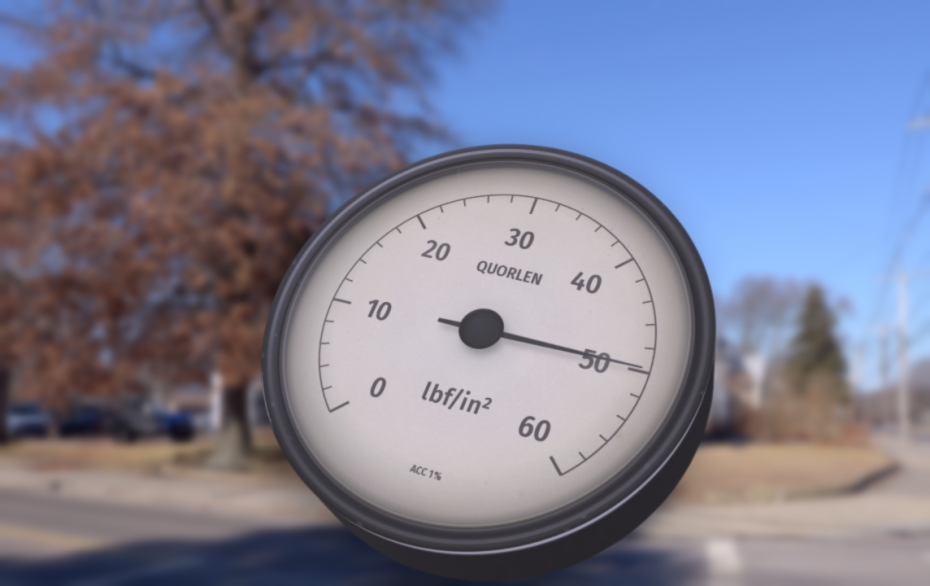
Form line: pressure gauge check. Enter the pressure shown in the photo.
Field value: 50 psi
